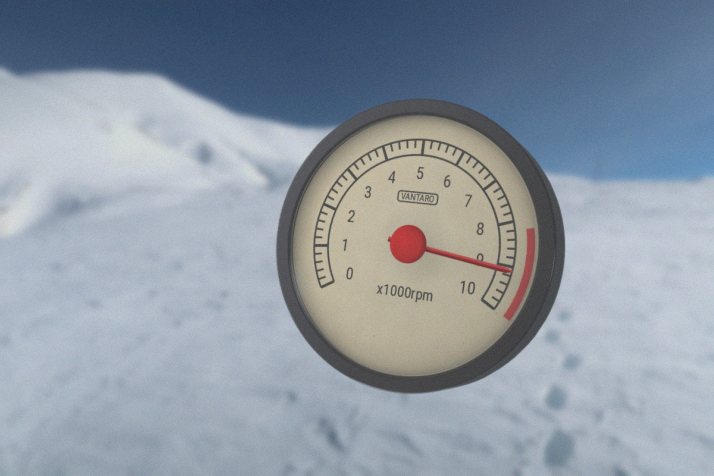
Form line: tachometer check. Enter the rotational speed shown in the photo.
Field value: 9100 rpm
